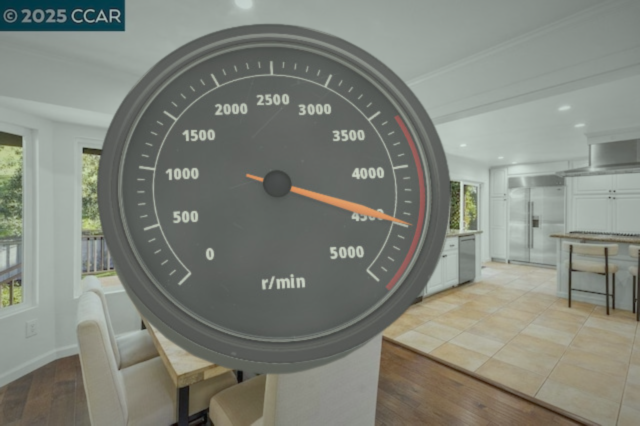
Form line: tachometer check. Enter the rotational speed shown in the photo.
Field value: 4500 rpm
